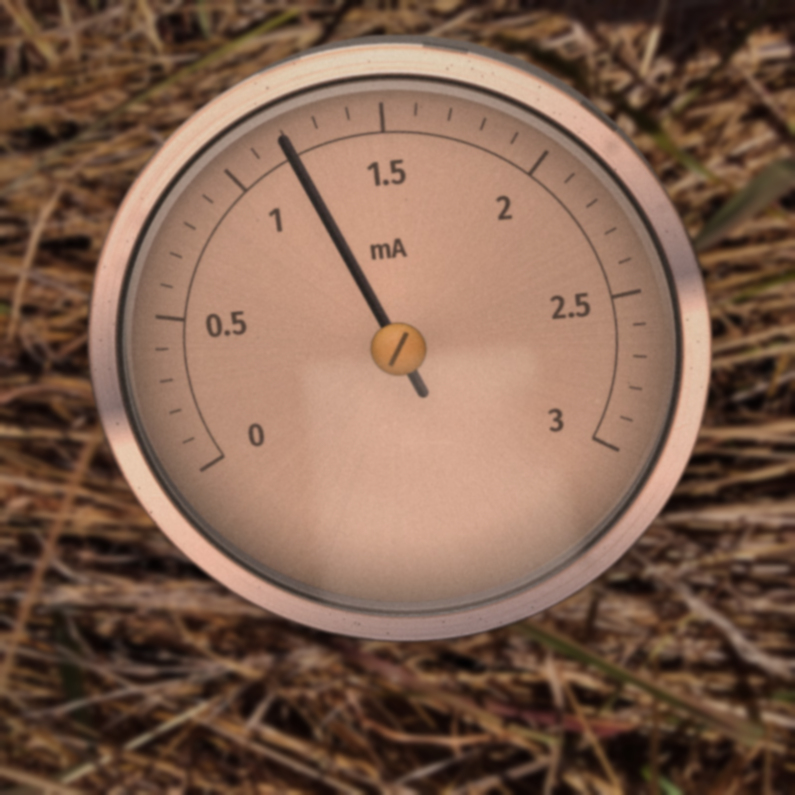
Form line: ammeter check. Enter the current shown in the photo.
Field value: 1.2 mA
